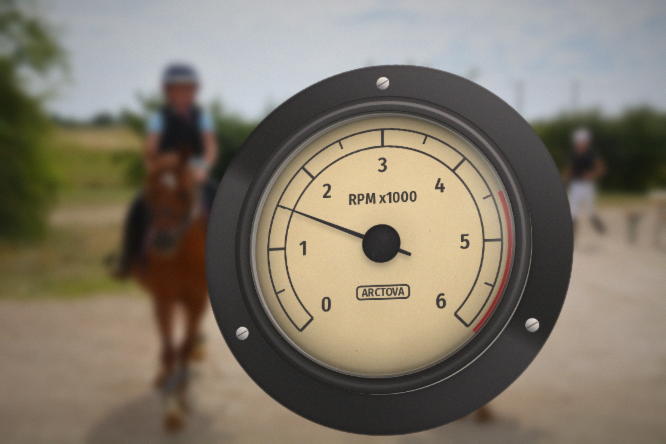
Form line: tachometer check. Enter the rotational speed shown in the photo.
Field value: 1500 rpm
